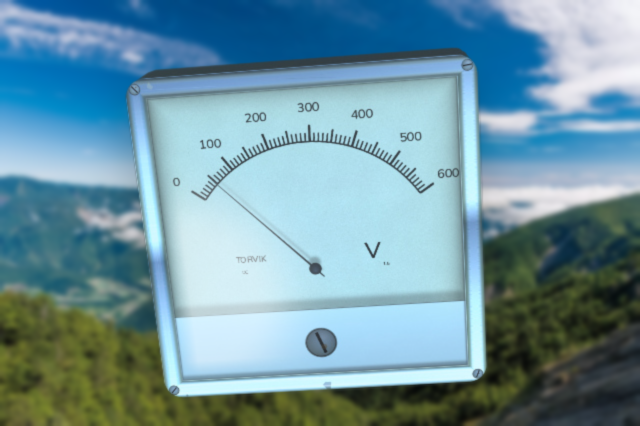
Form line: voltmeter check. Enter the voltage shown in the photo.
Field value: 50 V
